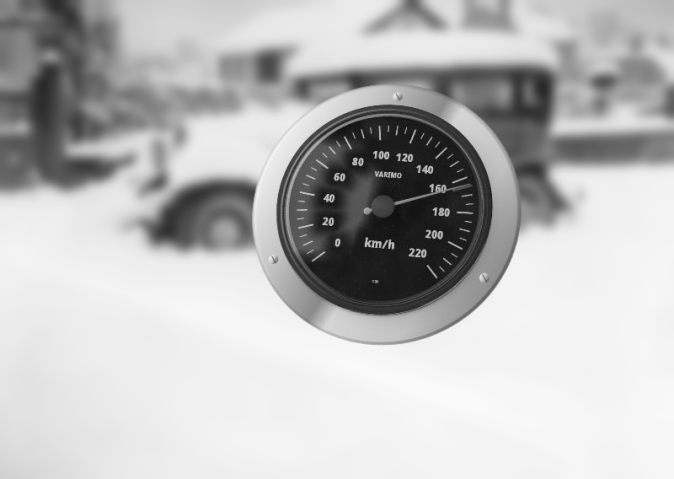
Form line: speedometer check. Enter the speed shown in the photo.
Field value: 165 km/h
